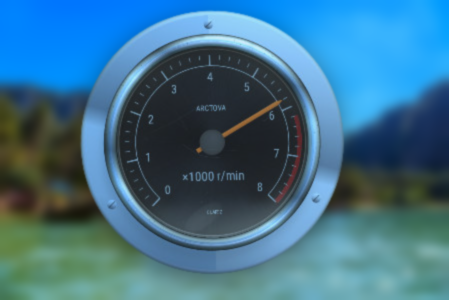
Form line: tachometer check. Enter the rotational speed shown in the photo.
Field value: 5800 rpm
